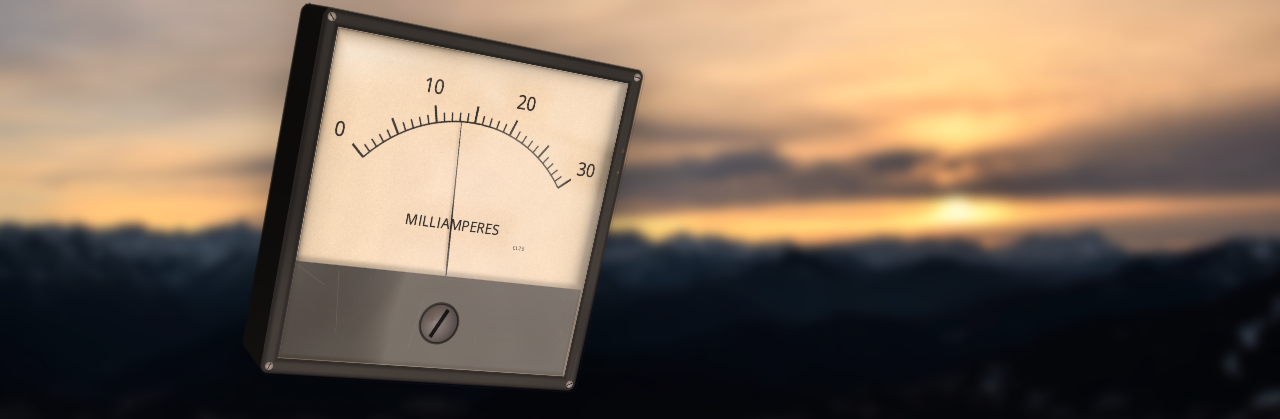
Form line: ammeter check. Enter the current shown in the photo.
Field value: 13 mA
